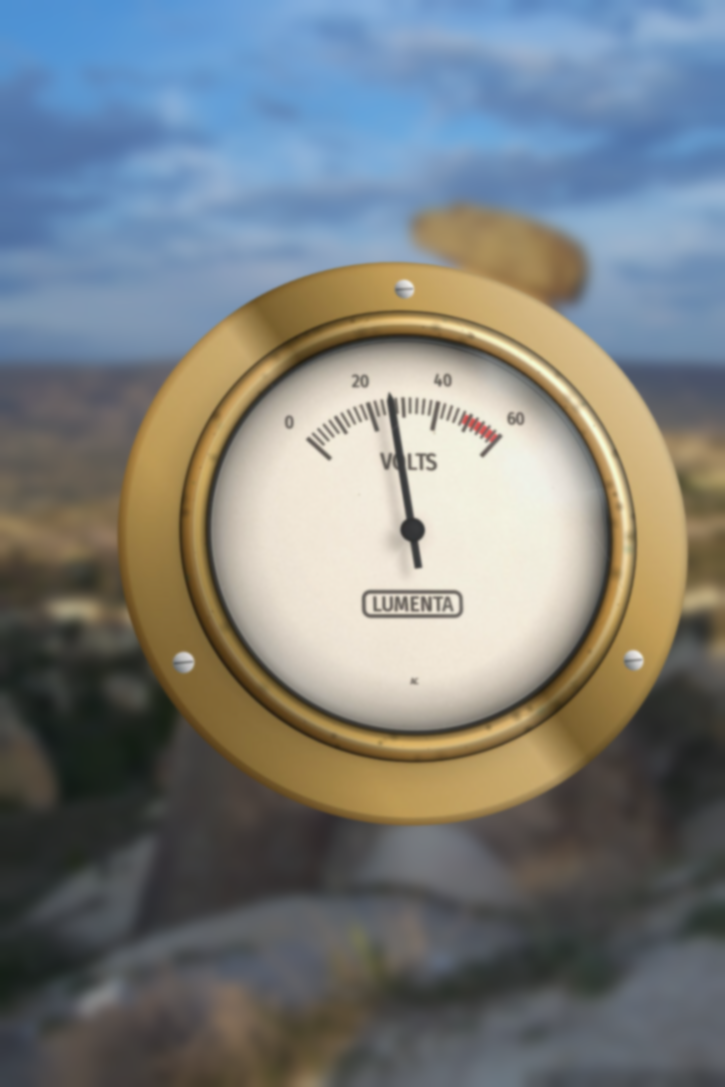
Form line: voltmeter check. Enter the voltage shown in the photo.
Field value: 26 V
